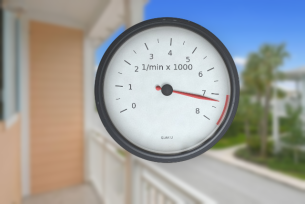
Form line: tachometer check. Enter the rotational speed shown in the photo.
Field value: 7250 rpm
